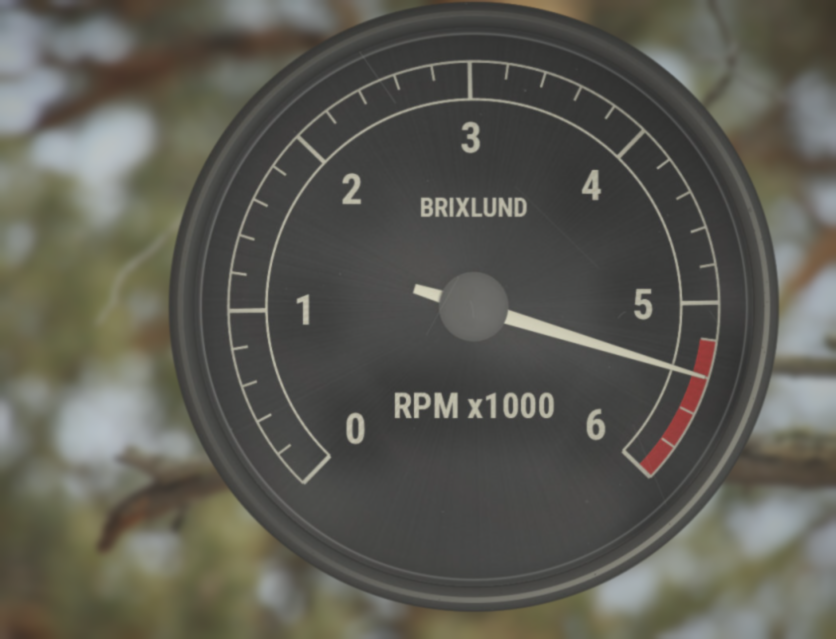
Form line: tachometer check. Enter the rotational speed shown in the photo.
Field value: 5400 rpm
